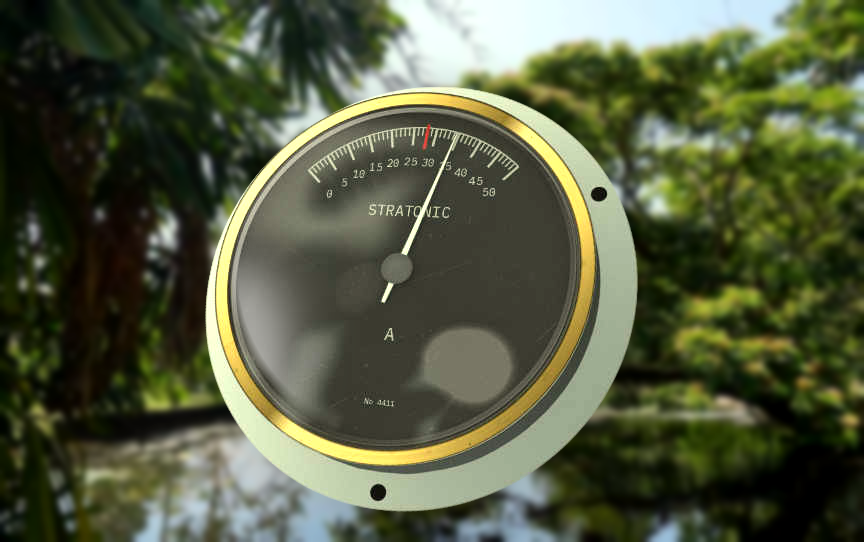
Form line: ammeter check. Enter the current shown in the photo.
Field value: 35 A
